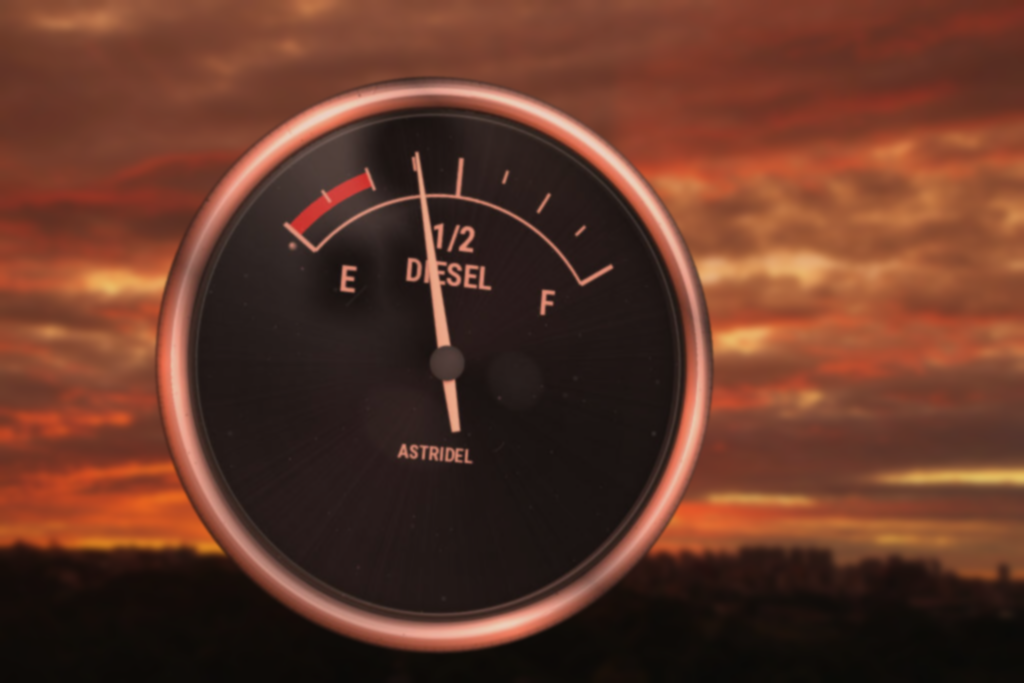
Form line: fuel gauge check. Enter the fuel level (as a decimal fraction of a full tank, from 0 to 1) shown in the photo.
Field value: 0.375
